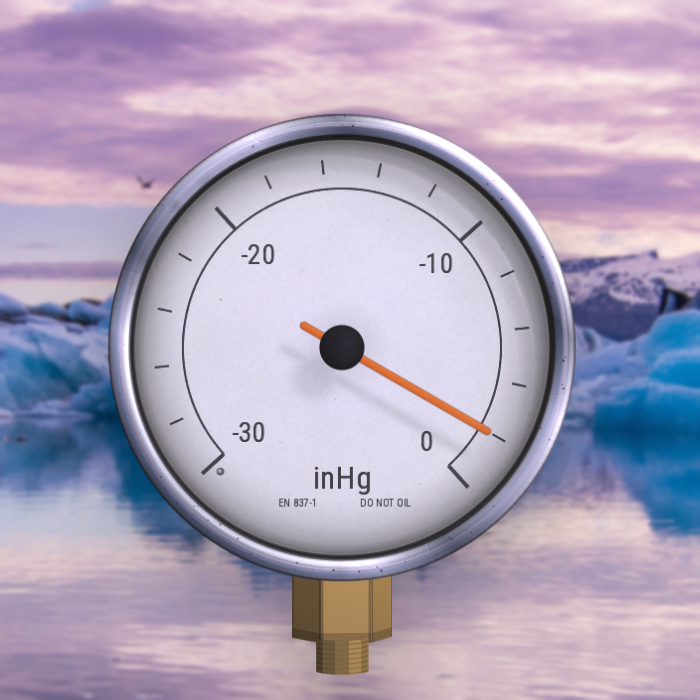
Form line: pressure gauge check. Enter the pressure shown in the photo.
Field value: -2 inHg
